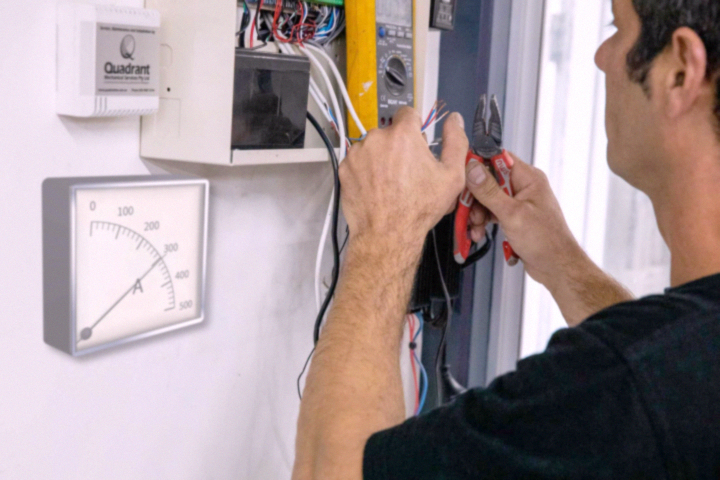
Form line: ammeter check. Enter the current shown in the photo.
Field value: 300 A
